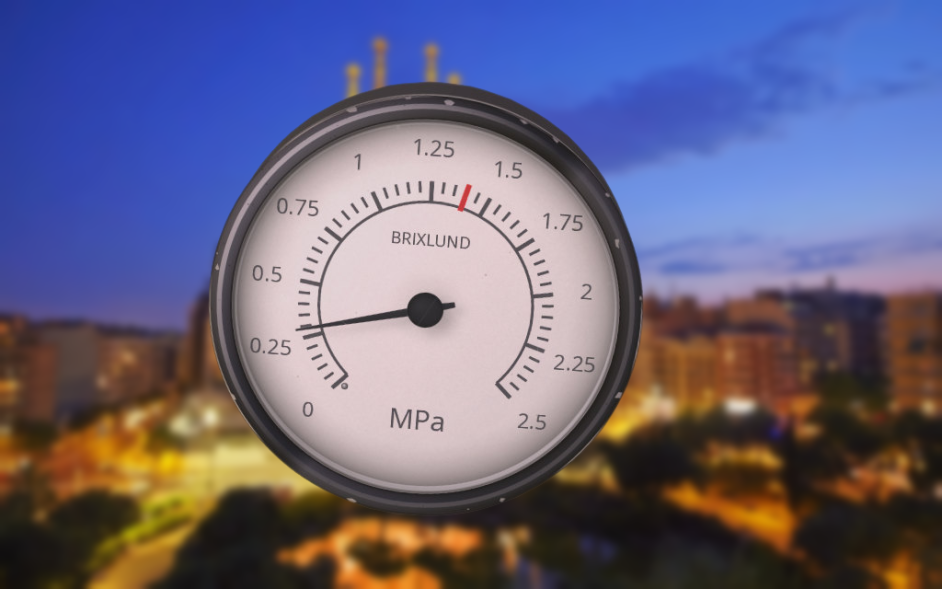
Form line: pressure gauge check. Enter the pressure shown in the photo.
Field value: 0.3 MPa
